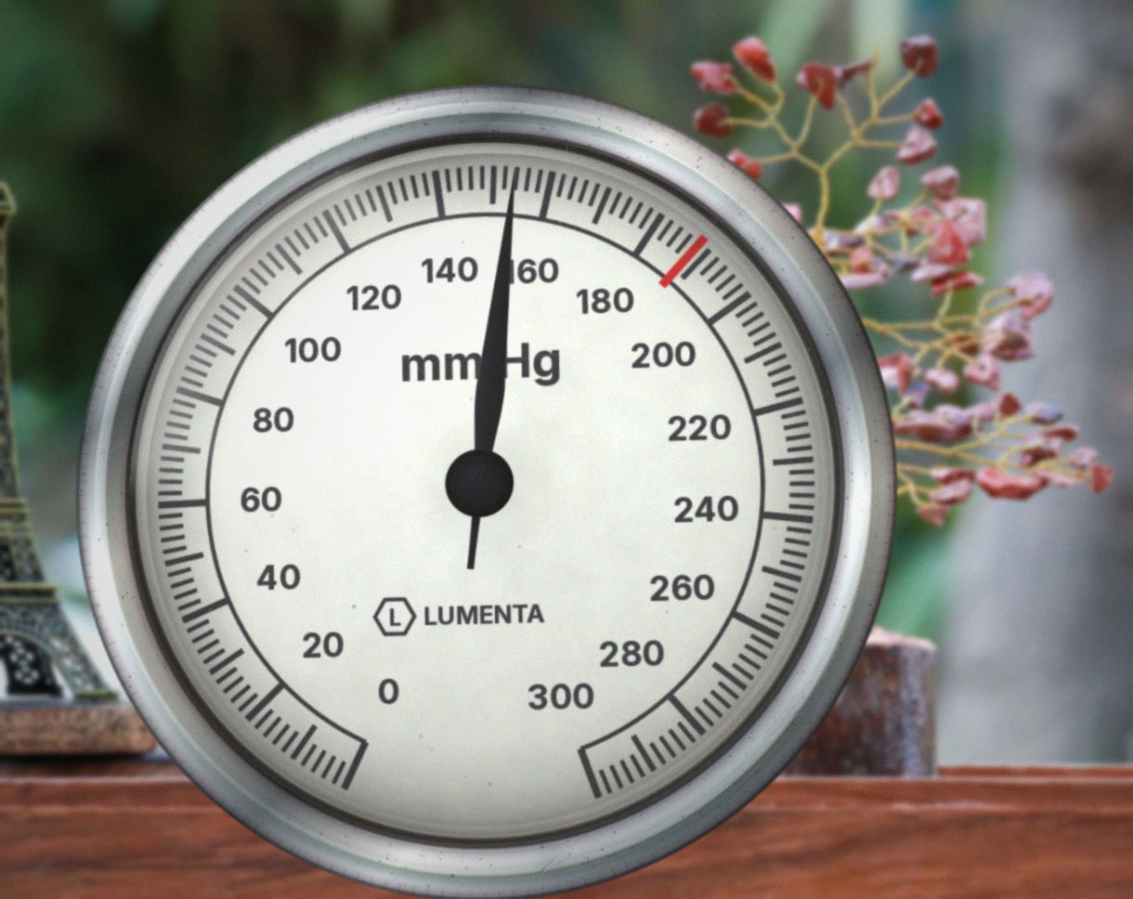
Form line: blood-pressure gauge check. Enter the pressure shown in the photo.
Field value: 154 mmHg
